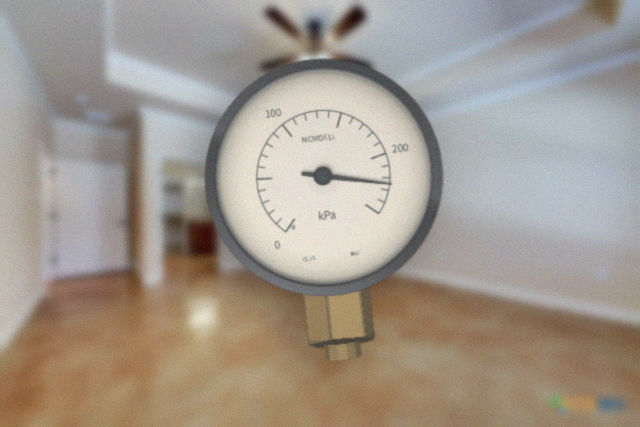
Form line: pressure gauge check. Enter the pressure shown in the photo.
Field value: 225 kPa
